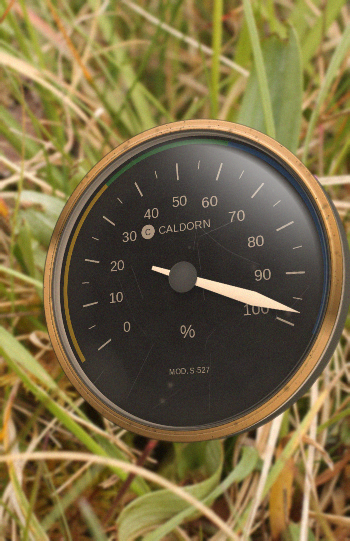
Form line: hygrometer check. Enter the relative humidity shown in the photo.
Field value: 97.5 %
